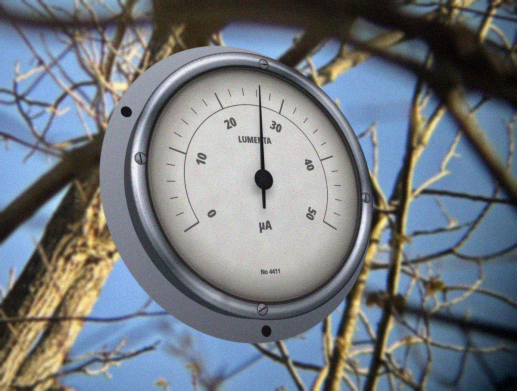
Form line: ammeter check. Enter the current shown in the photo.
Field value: 26 µA
